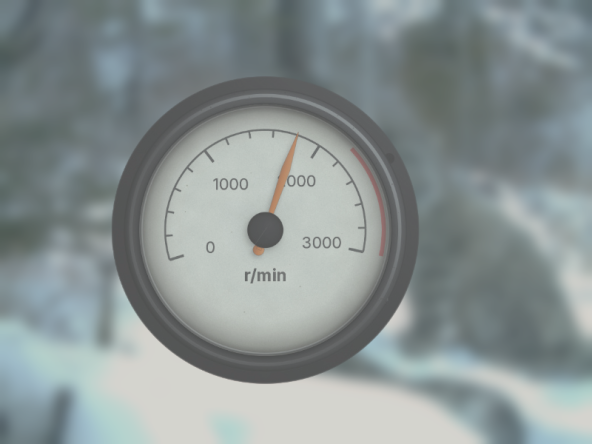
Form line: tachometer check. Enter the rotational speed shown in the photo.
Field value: 1800 rpm
